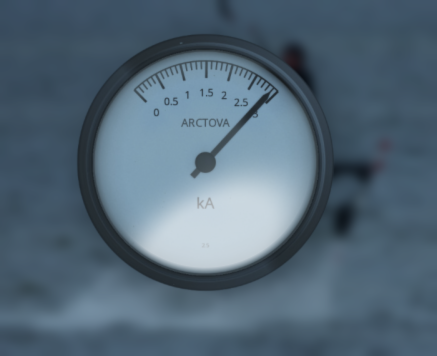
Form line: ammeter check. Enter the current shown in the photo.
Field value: 2.9 kA
